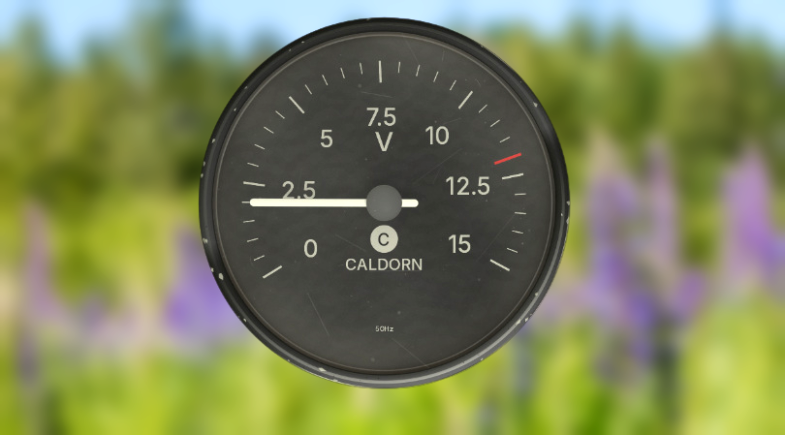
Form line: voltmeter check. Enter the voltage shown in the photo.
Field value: 2 V
